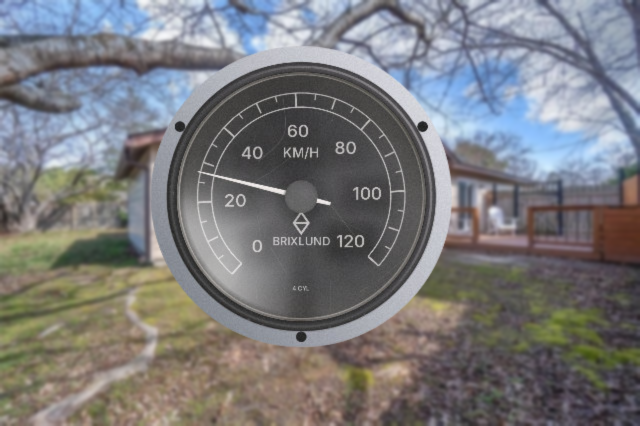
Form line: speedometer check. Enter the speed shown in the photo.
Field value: 27.5 km/h
